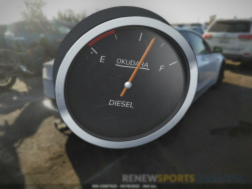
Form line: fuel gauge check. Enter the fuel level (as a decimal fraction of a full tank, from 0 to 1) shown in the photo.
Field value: 0.625
